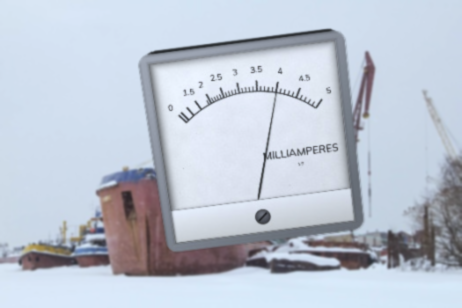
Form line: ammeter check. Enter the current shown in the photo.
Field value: 4 mA
